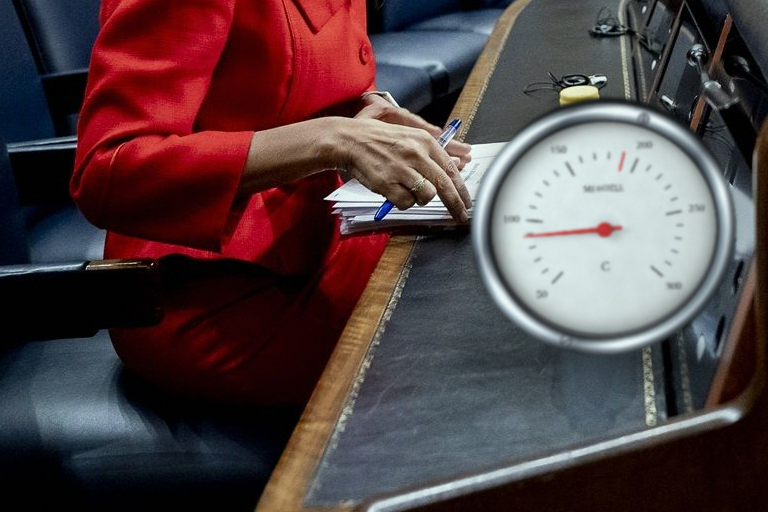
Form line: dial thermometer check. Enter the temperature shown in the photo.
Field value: 90 °C
